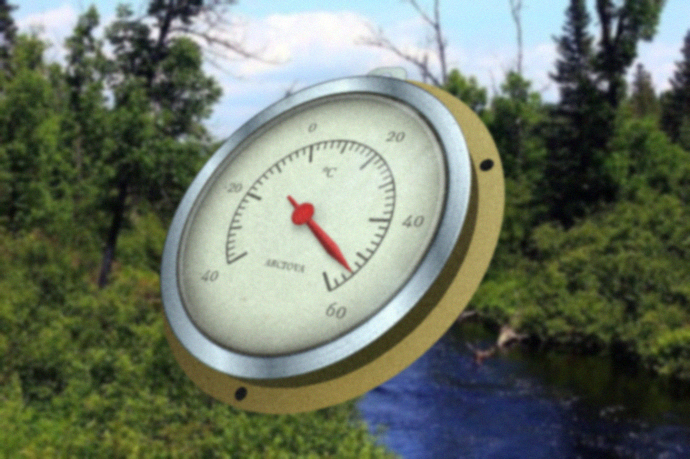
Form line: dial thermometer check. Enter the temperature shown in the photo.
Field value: 54 °C
